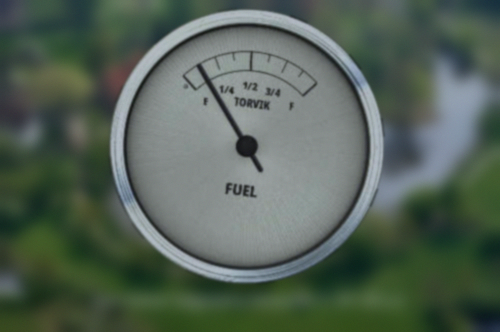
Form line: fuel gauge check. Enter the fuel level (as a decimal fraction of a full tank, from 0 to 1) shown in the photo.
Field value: 0.125
